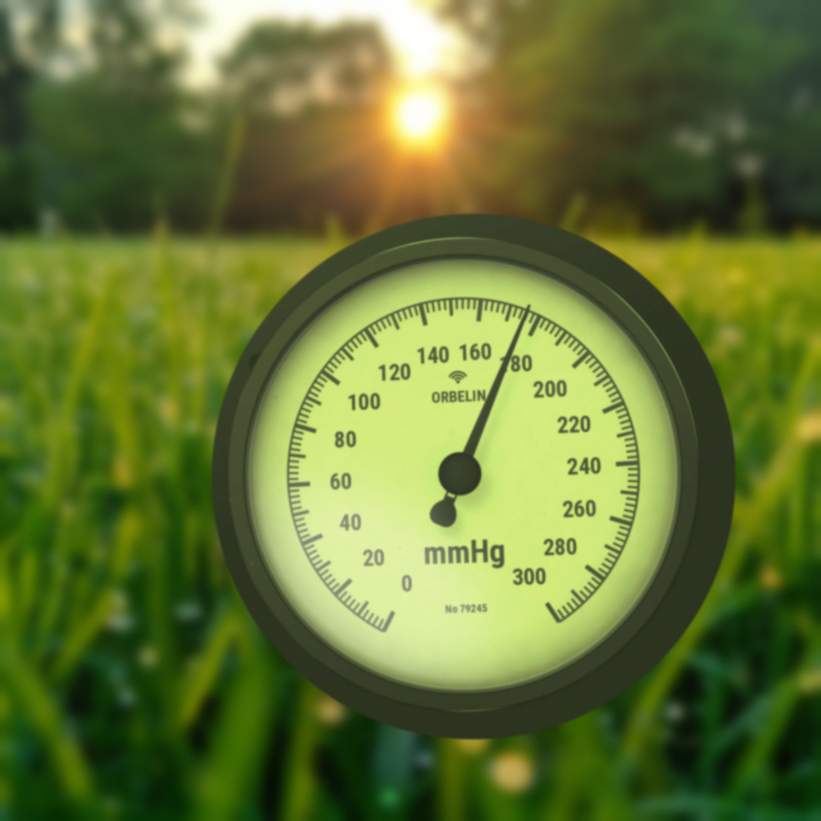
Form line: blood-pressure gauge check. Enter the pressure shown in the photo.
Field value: 176 mmHg
